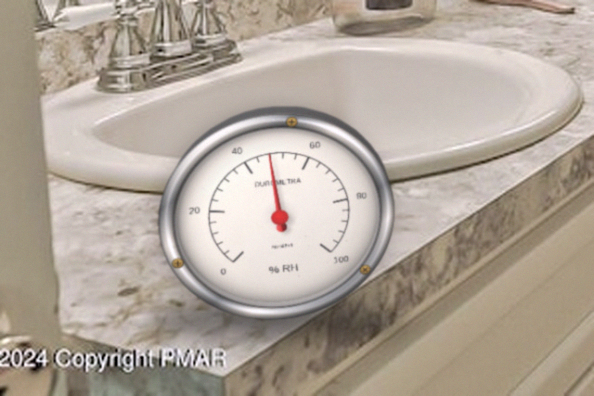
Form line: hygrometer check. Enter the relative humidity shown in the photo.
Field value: 48 %
